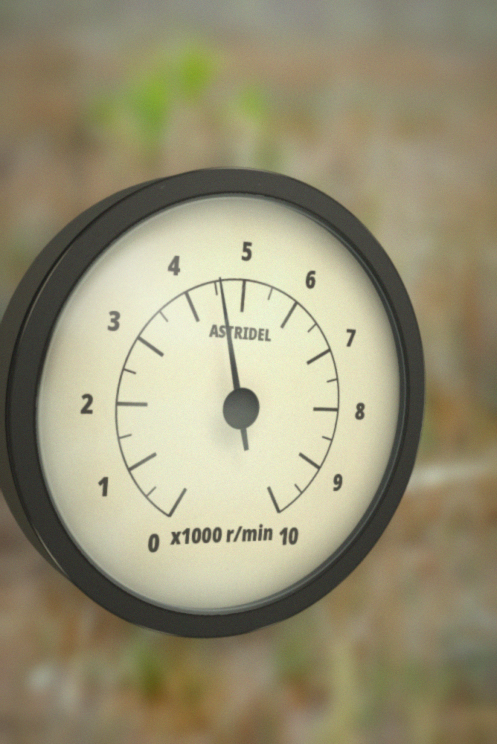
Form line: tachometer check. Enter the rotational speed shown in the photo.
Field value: 4500 rpm
